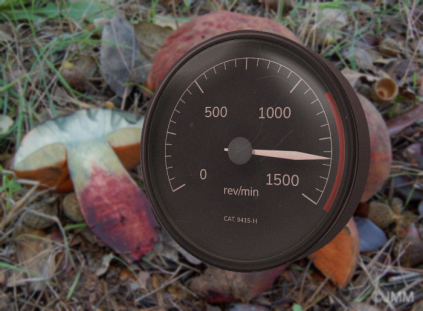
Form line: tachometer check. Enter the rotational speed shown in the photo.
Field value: 1325 rpm
